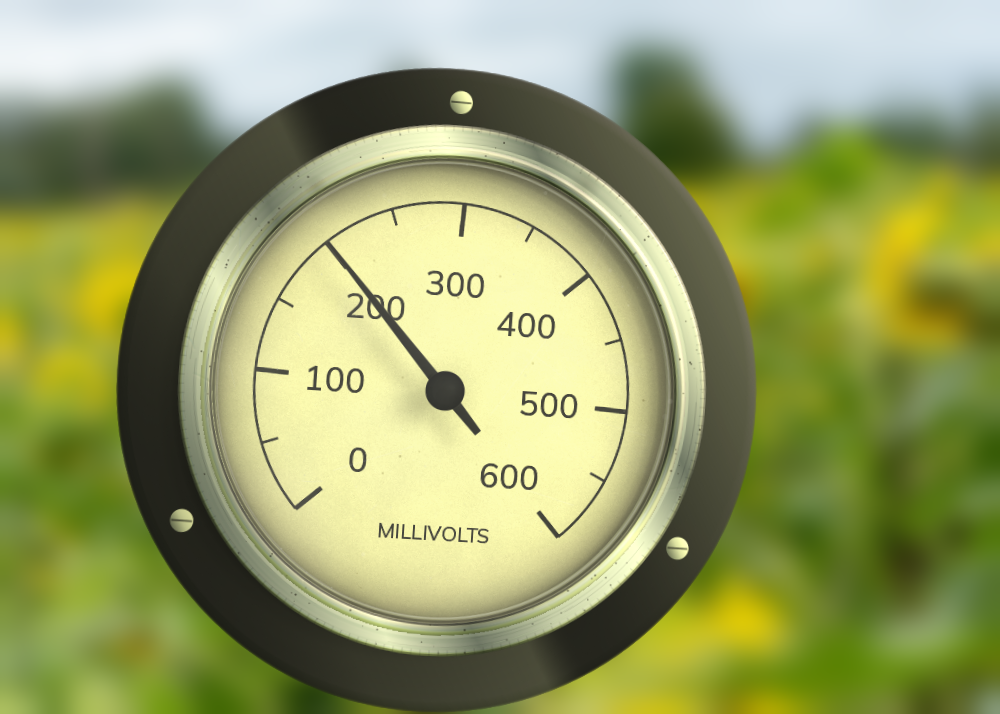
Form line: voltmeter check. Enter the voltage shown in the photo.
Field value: 200 mV
